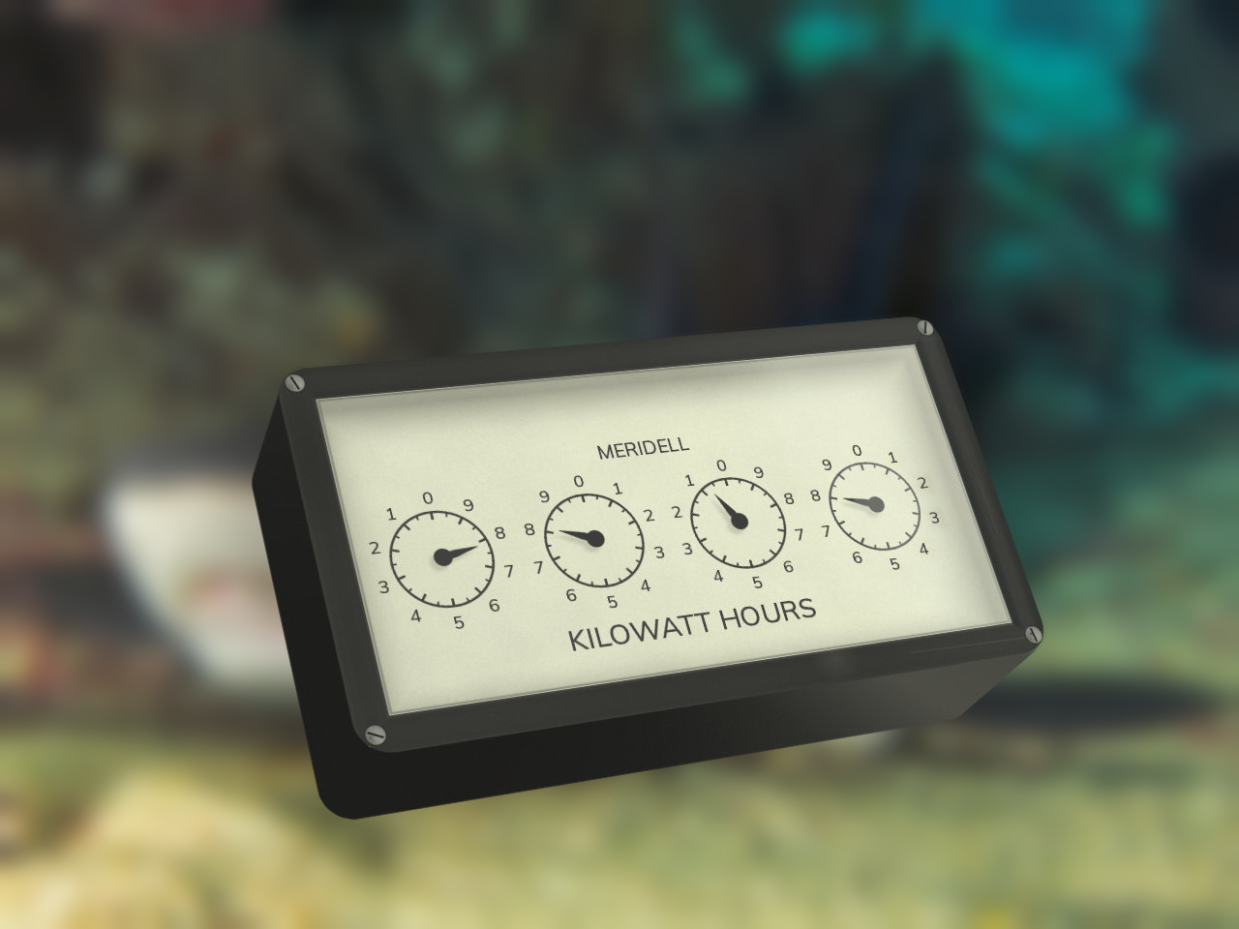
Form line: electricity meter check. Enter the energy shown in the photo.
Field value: 7808 kWh
